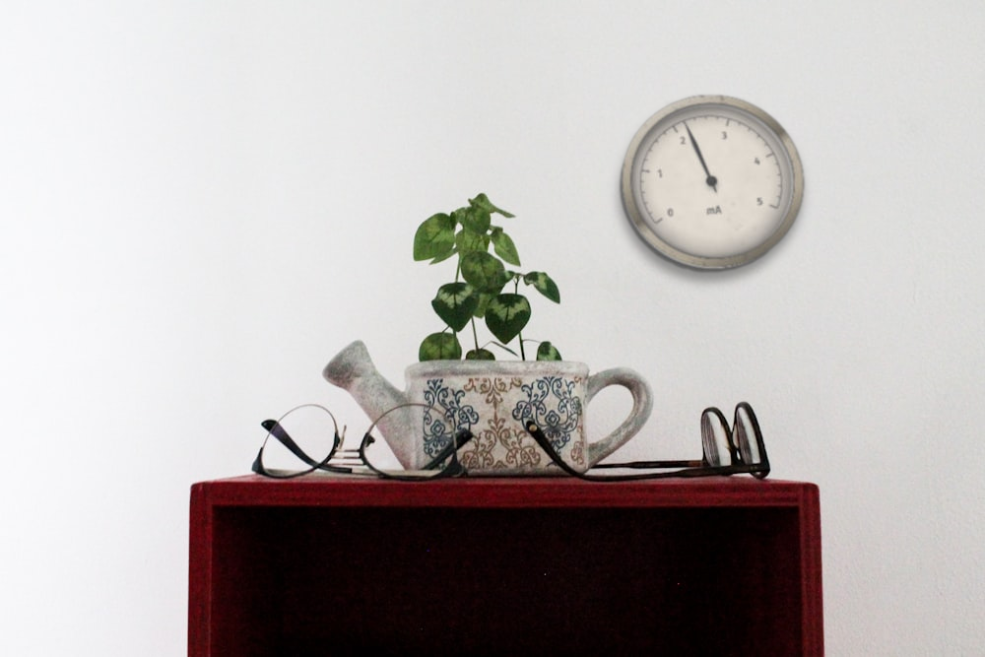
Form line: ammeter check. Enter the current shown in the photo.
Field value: 2.2 mA
